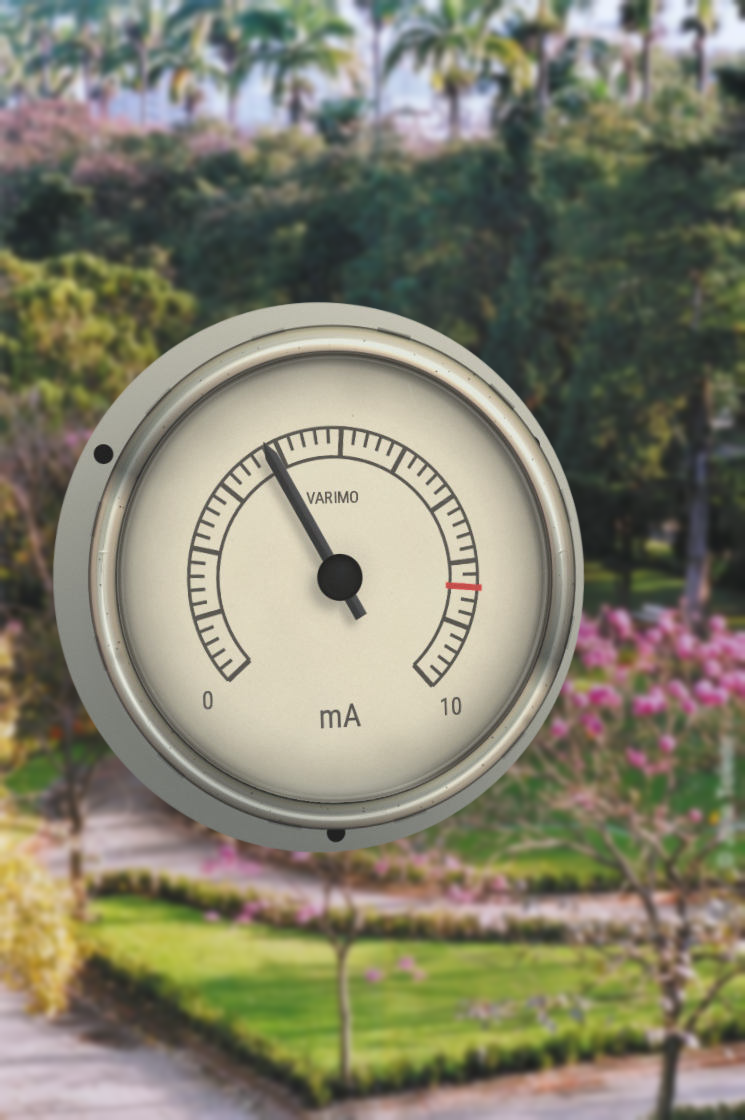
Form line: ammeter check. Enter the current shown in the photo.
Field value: 3.8 mA
